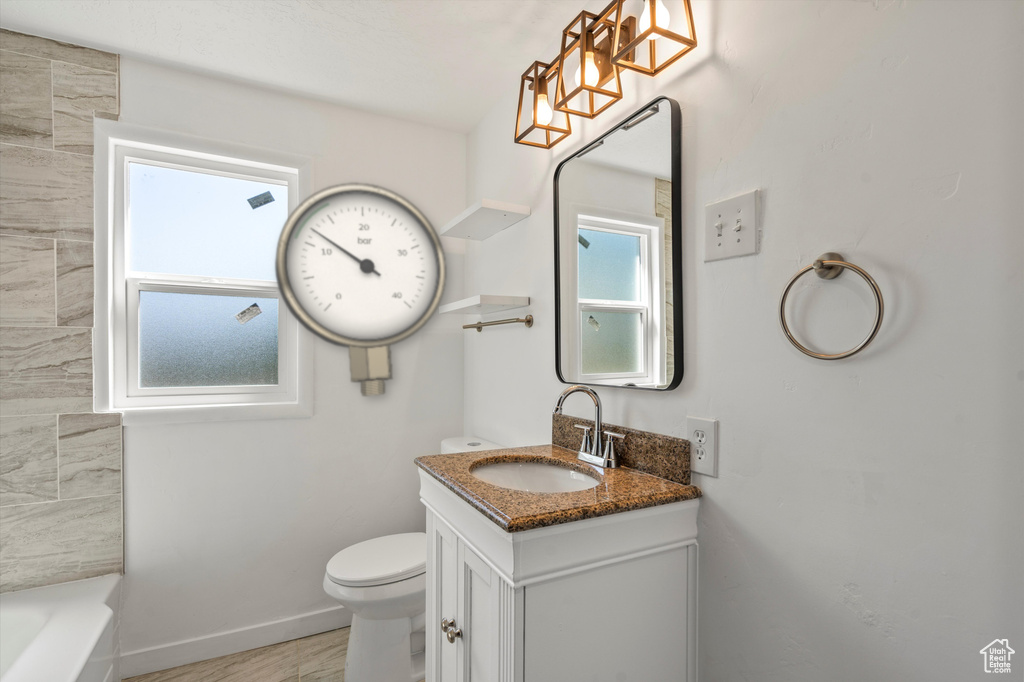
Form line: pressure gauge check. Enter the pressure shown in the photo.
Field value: 12 bar
